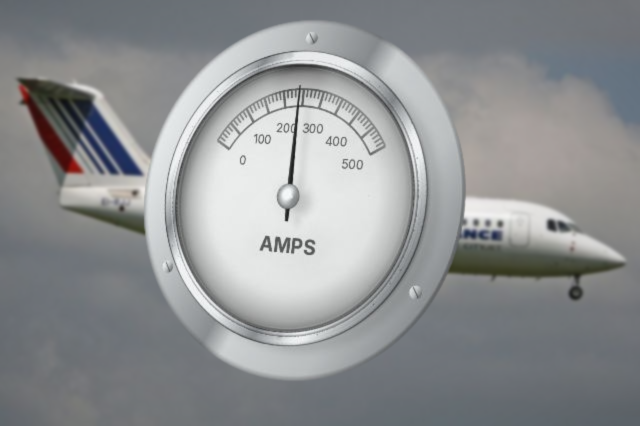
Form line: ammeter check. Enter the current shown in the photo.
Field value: 250 A
